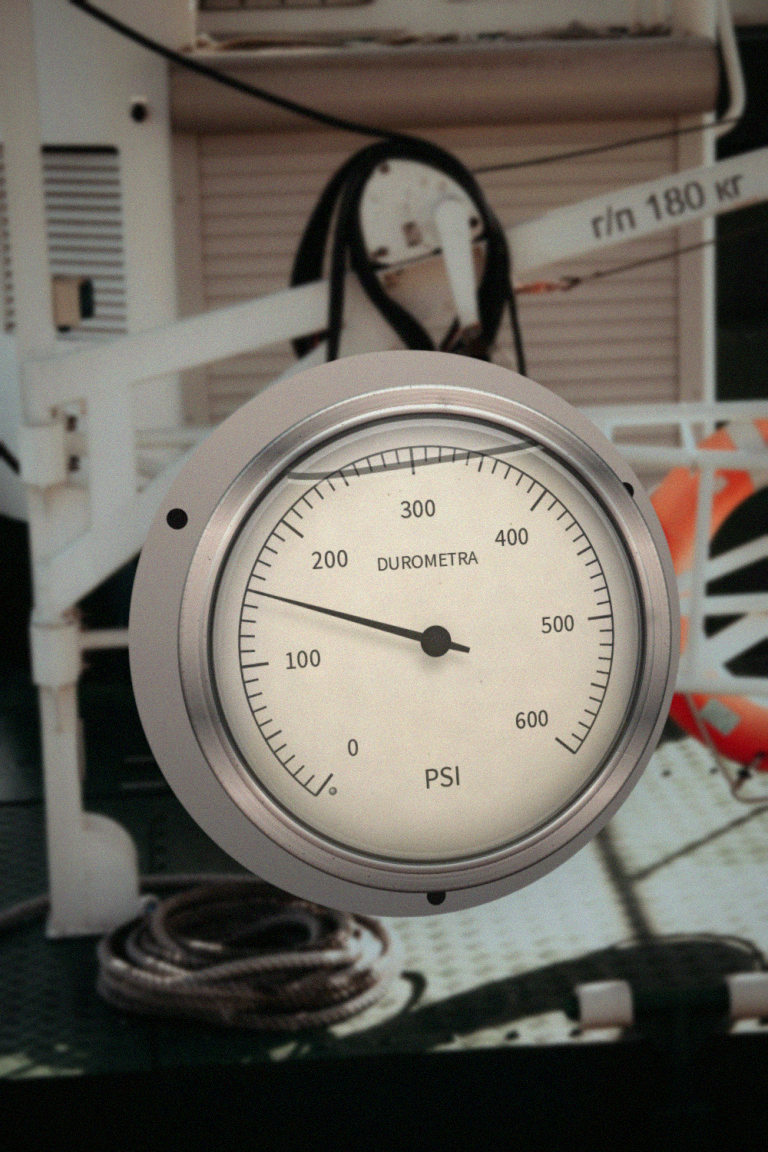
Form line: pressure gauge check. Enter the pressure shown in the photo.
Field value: 150 psi
